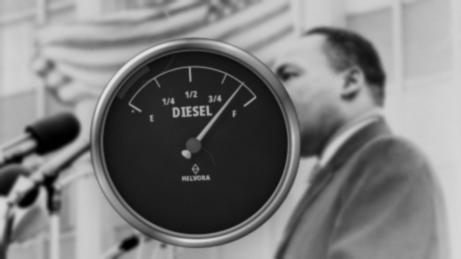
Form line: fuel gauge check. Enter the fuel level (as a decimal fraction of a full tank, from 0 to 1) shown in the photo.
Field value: 0.875
